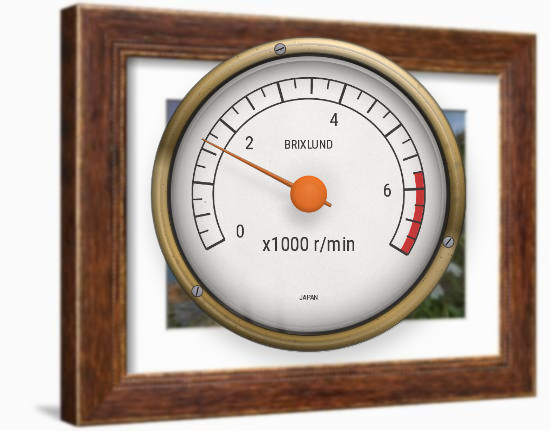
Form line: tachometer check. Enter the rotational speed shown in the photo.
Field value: 1625 rpm
